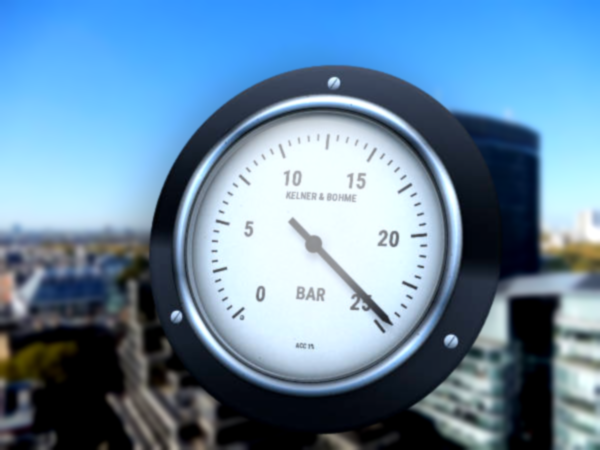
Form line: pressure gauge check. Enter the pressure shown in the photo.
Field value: 24.5 bar
